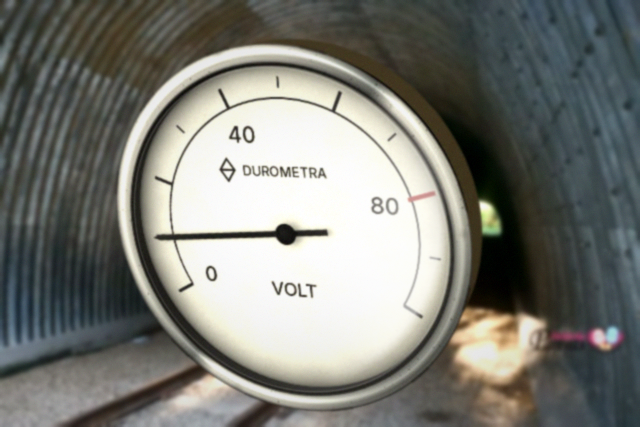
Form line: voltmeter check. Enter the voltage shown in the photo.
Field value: 10 V
